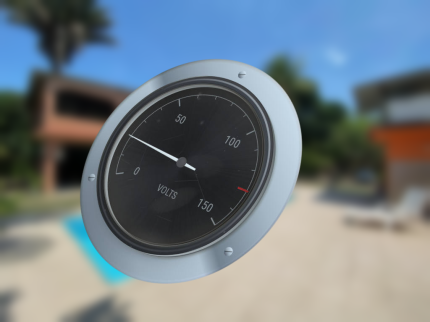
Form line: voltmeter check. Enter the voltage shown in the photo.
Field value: 20 V
